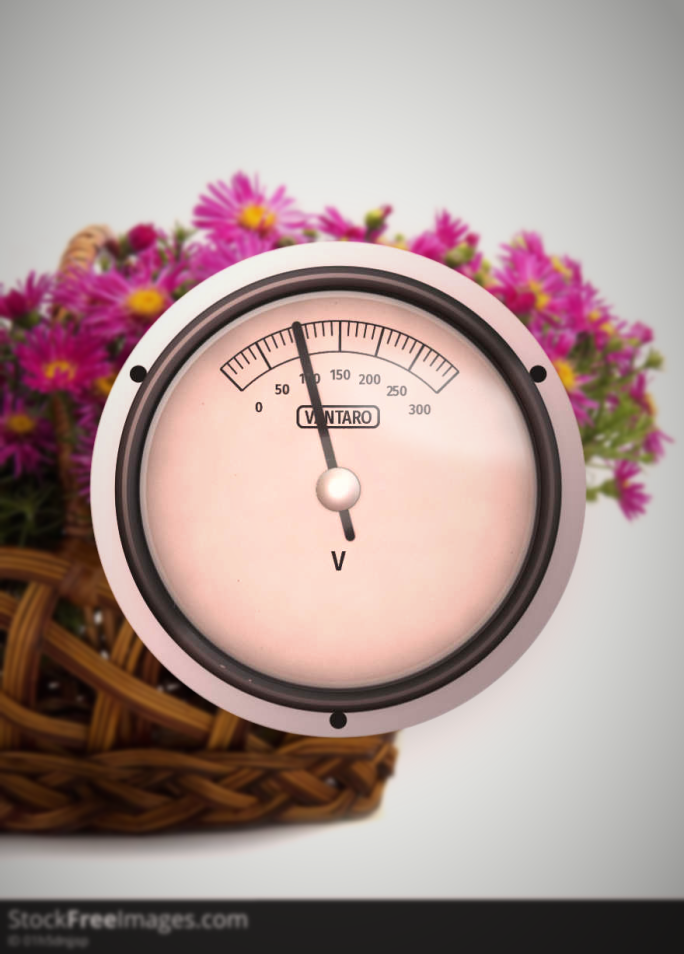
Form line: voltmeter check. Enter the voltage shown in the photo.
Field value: 100 V
